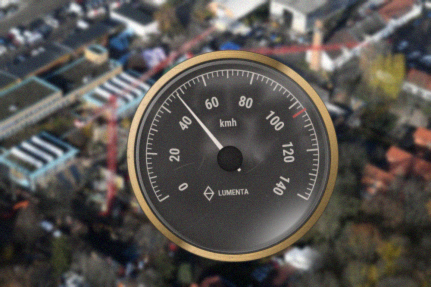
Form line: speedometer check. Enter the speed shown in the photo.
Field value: 48 km/h
